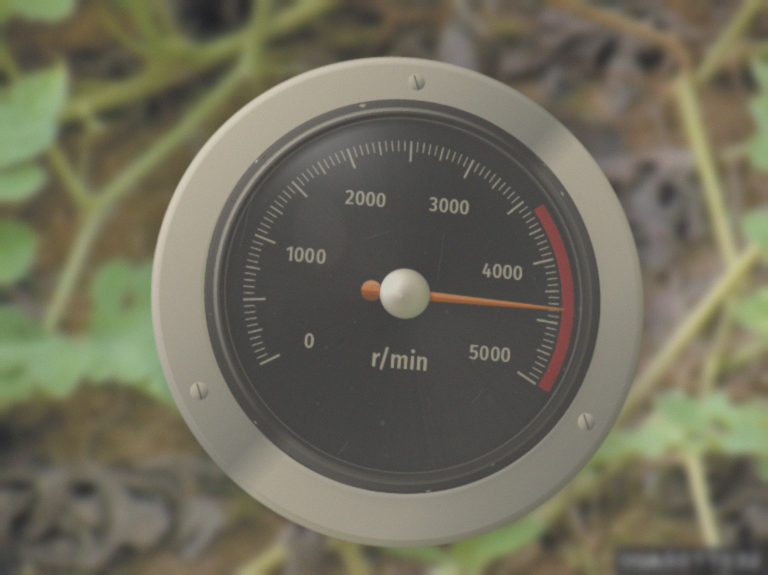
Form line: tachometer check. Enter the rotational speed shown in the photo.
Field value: 4400 rpm
